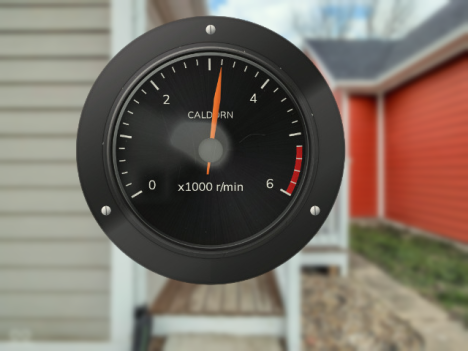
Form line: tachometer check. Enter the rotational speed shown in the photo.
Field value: 3200 rpm
